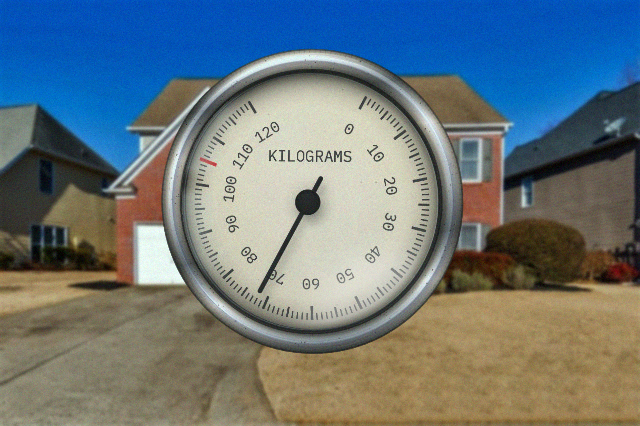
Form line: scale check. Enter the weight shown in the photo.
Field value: 72 kg
